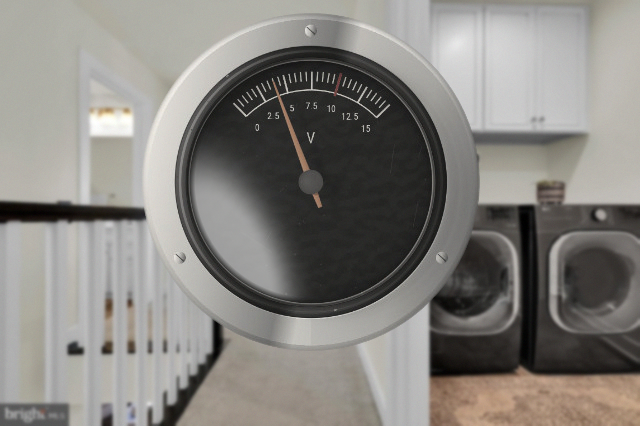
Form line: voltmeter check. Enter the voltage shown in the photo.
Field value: 4 V
